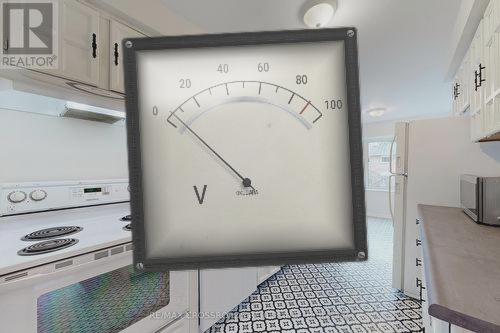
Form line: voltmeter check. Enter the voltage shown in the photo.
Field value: 5 V
